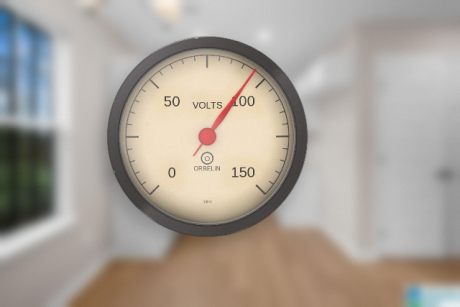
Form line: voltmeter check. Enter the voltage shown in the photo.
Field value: 95 V
